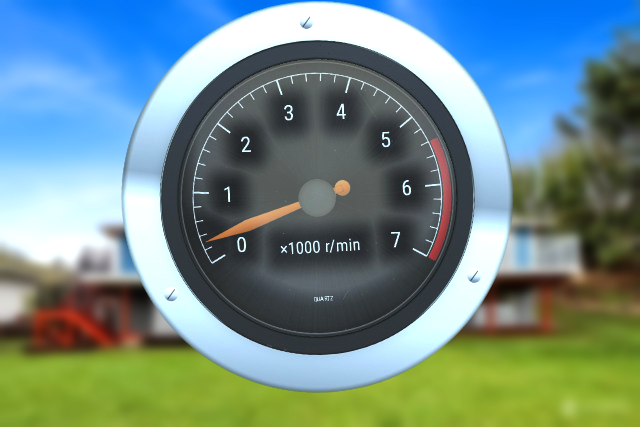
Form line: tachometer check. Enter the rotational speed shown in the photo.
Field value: 300 rpm
